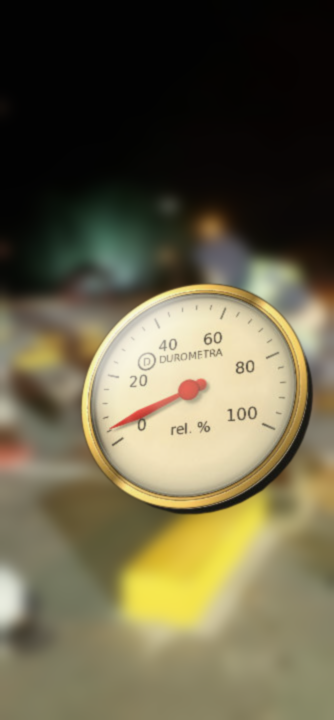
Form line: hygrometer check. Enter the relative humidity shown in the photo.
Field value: 4 %
